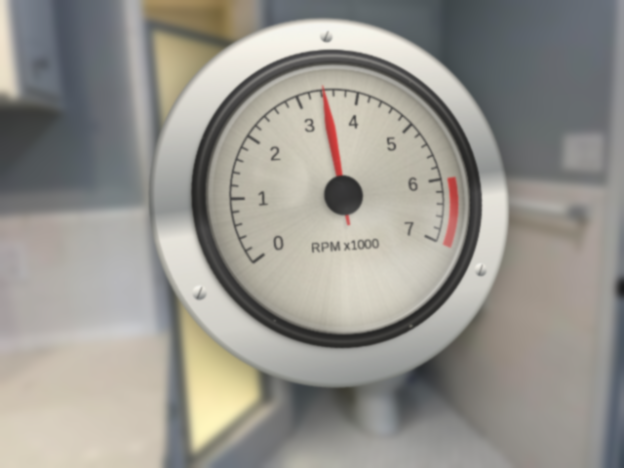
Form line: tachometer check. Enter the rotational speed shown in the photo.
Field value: 3400 rpm
